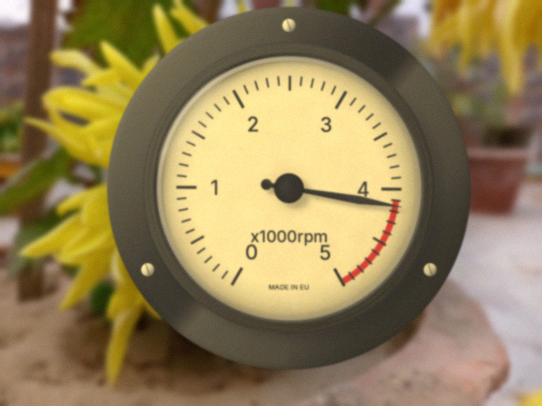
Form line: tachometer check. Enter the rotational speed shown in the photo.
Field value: 4150 rpm
